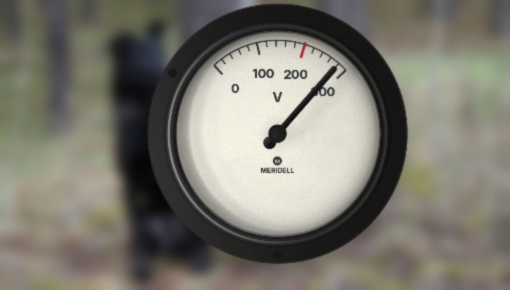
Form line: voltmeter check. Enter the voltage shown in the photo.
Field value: 280 V
